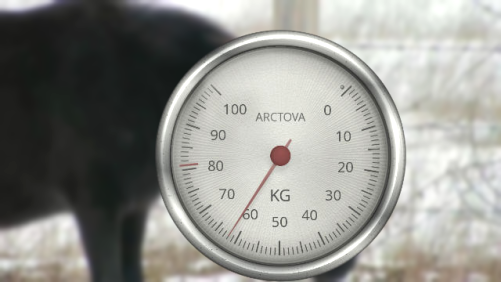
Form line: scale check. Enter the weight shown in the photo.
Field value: 62 kg
